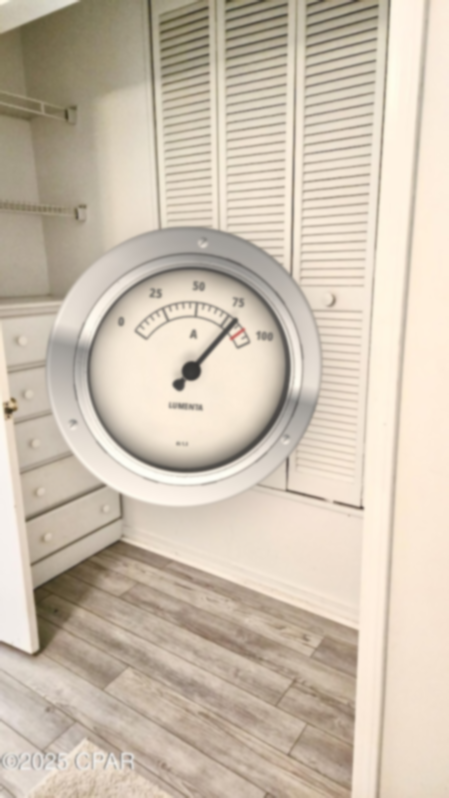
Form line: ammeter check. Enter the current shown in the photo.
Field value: 80 A
